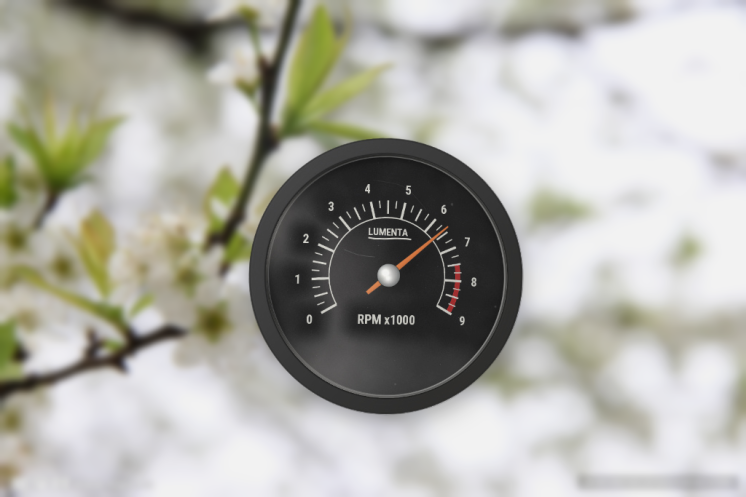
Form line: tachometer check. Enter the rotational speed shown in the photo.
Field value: 6375 rpm
